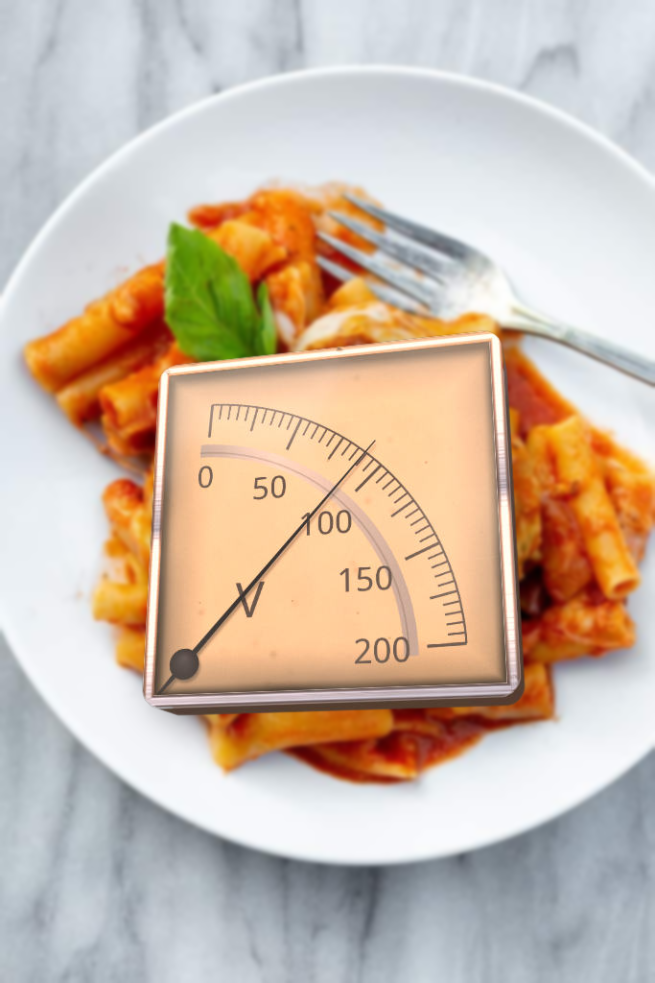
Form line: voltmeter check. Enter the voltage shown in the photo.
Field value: 90 V
